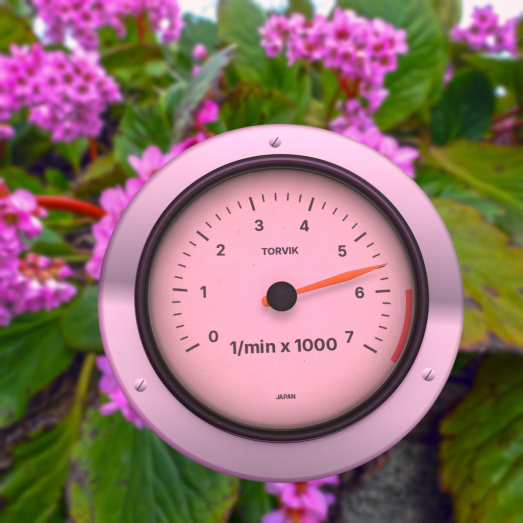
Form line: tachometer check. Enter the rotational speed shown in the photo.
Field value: 5600 rpm
